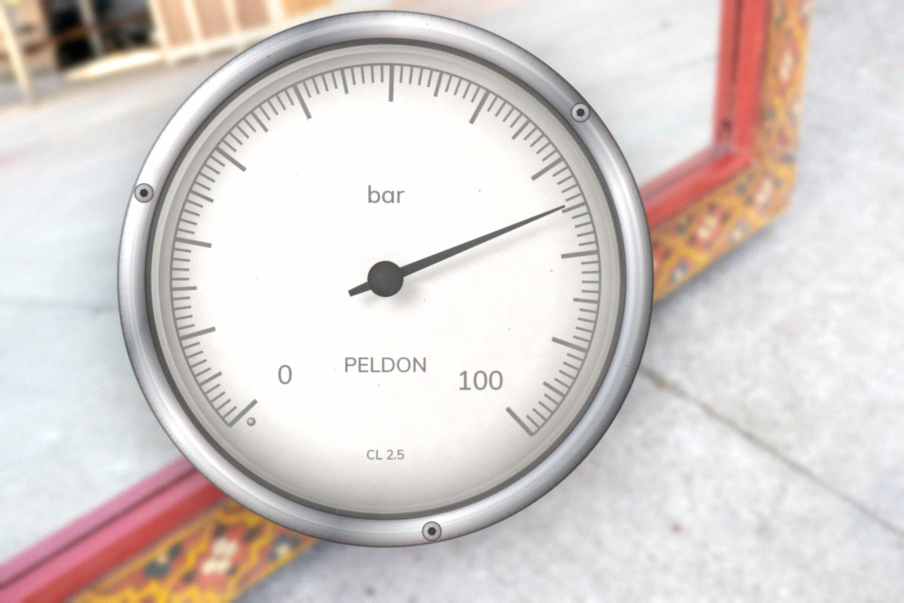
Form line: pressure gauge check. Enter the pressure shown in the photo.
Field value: 74.5 bar
